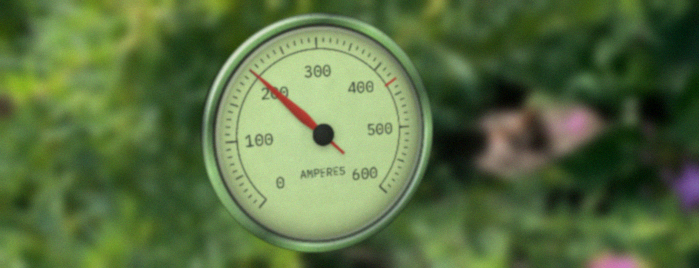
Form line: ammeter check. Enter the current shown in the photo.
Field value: 200 A
